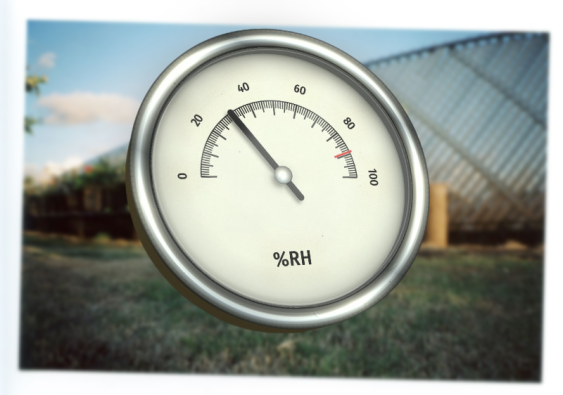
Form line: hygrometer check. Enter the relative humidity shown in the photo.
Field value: 30 %
